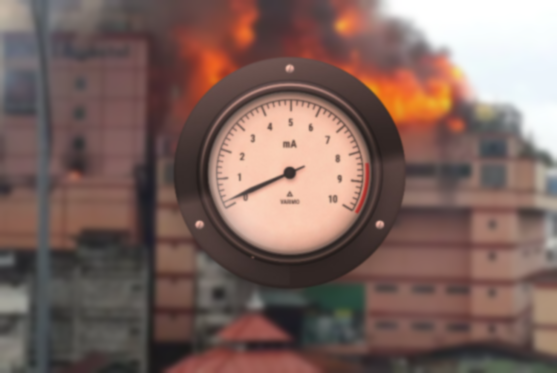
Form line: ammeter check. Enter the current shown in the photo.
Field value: 0.2 mA
